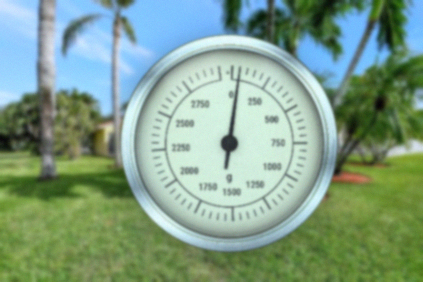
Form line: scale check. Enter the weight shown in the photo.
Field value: 50 g
